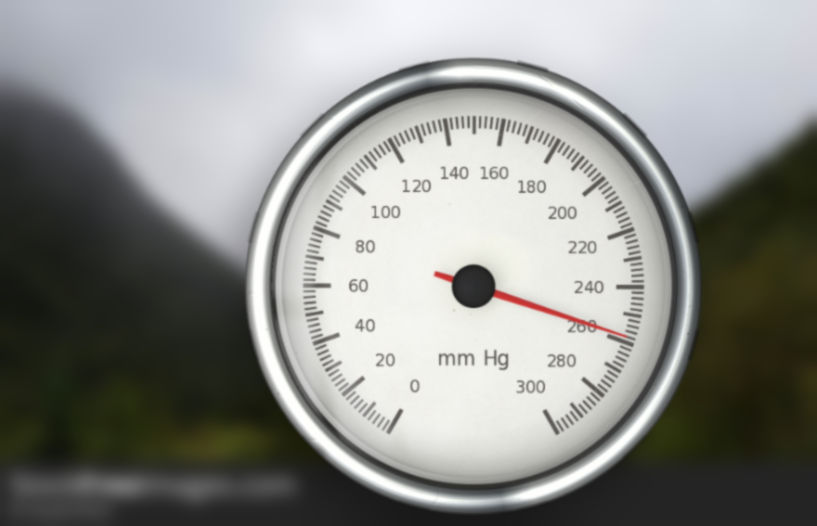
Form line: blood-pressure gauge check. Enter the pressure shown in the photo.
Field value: 258 mmHg
